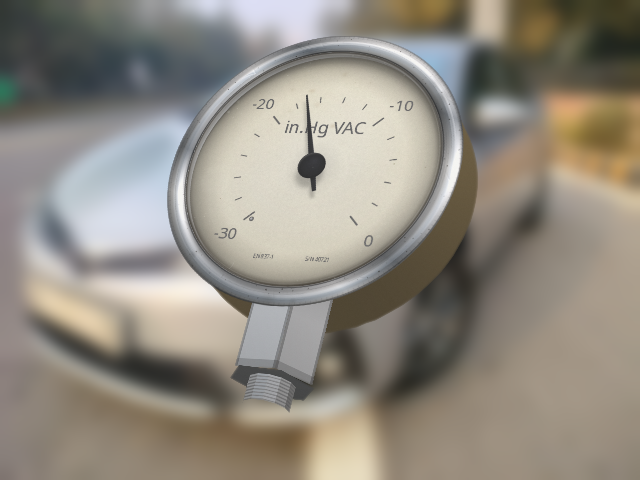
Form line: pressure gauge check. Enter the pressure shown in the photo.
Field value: -17 inHg
